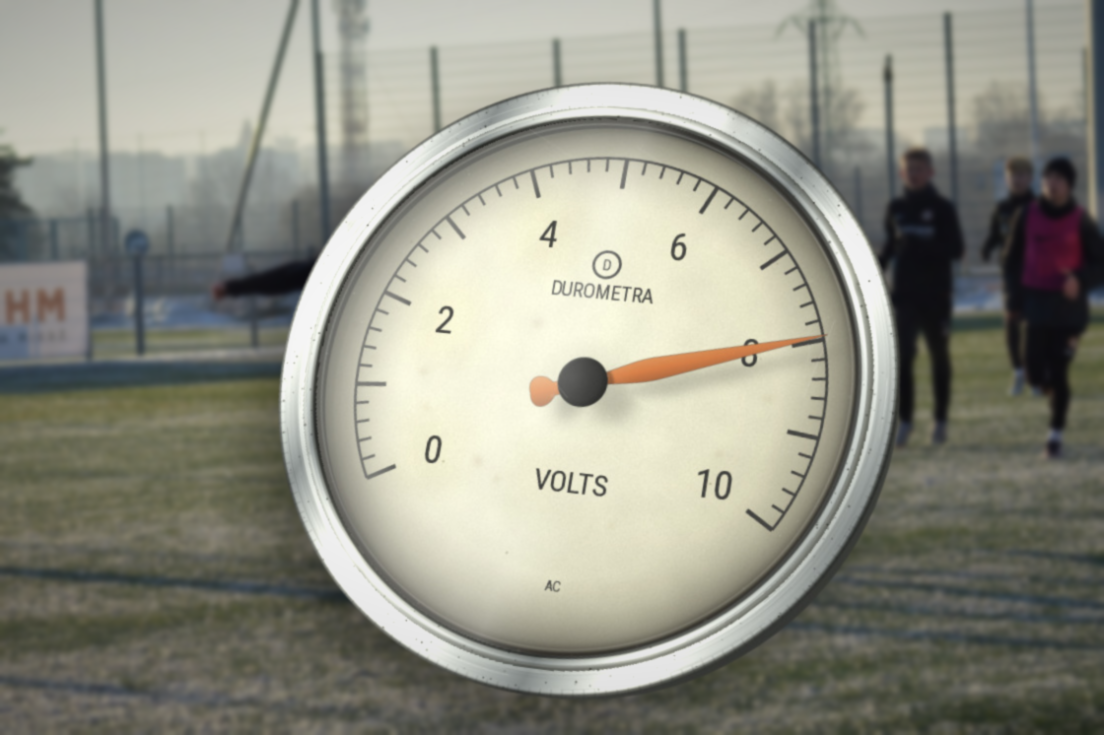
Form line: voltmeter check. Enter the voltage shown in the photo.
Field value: 8 V
